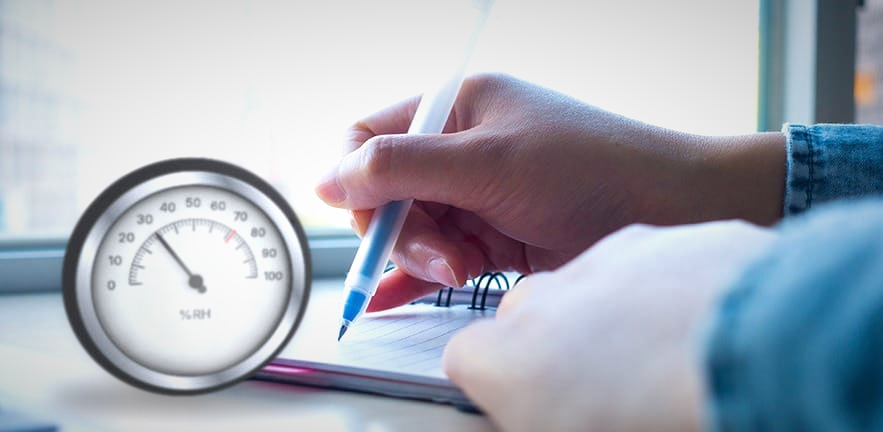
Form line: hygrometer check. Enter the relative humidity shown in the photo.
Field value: 30 %
